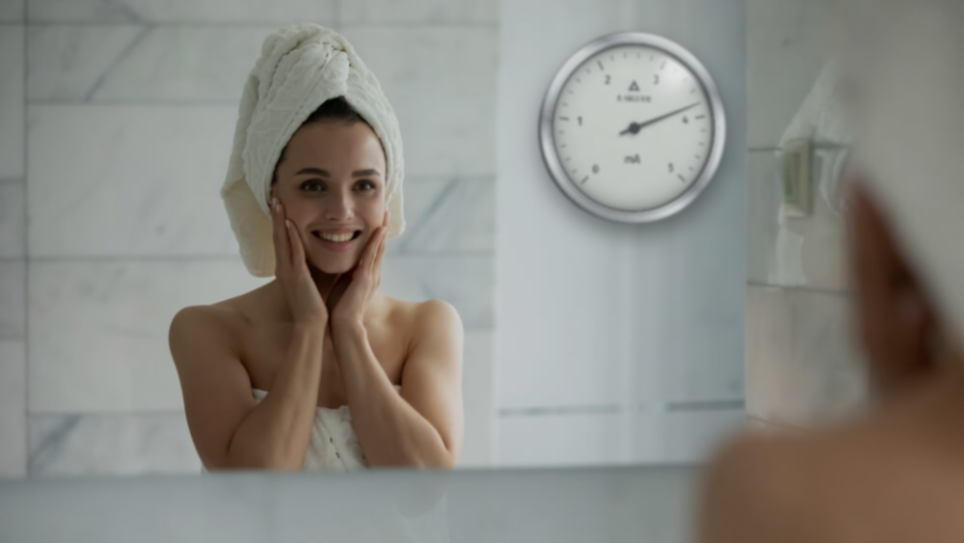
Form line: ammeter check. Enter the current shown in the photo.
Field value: 3.8 mA
